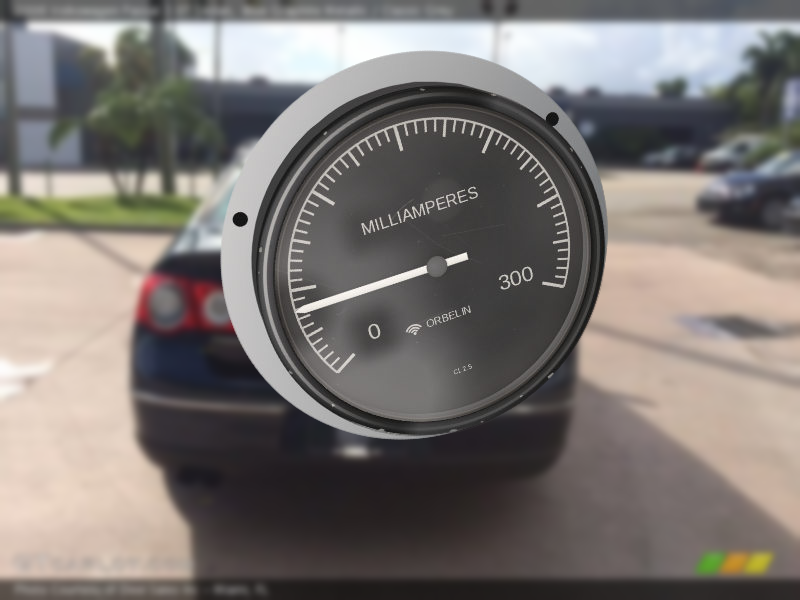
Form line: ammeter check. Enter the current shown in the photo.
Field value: 40 mA
